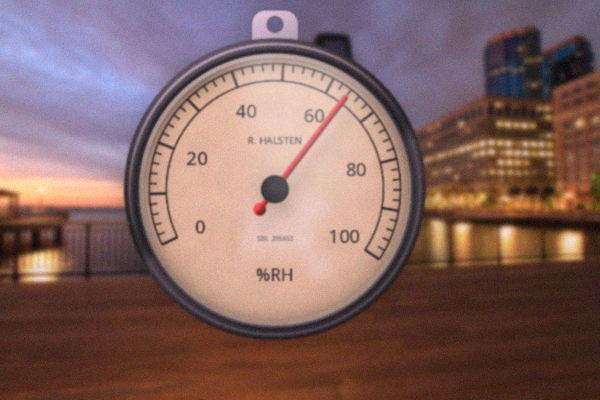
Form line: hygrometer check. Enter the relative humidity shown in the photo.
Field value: 64 %
